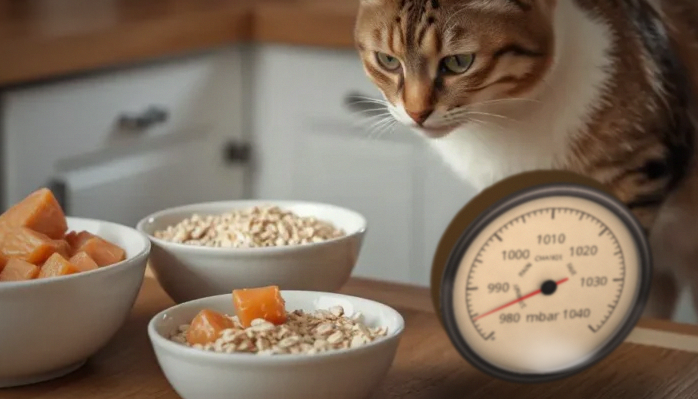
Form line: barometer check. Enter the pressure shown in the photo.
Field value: 985 mbar
